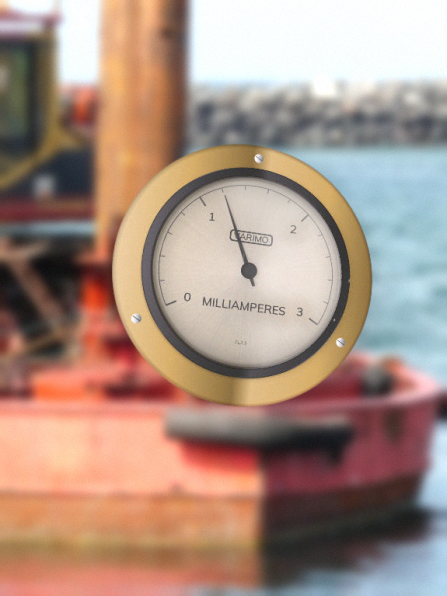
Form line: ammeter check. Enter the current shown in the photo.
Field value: 1.2 mA
